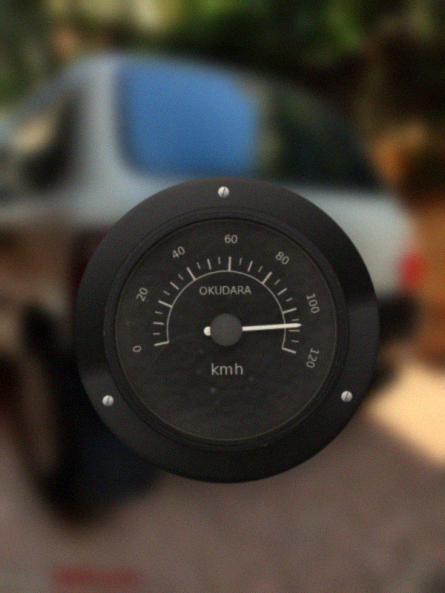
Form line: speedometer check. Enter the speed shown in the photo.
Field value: 107.5 km/h
